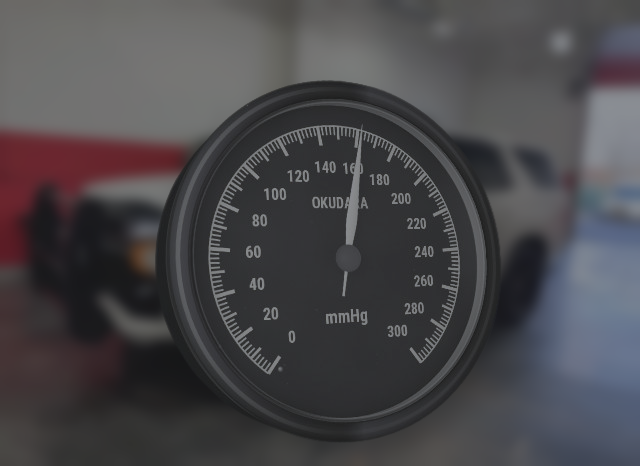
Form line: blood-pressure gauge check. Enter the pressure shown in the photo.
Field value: 160 mmHg
